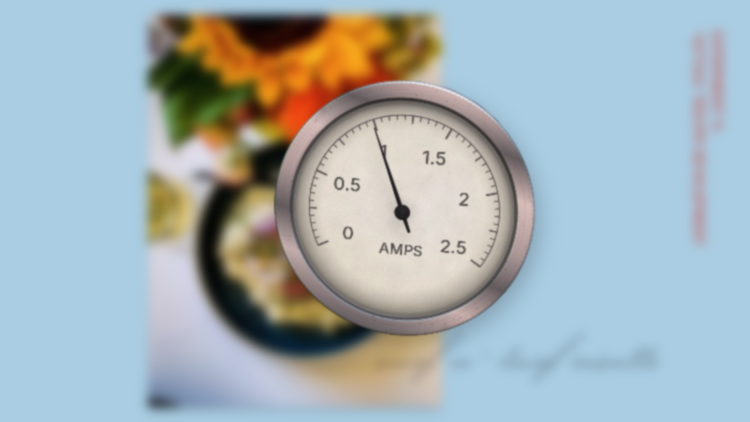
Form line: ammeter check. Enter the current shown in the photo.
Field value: 1 A
